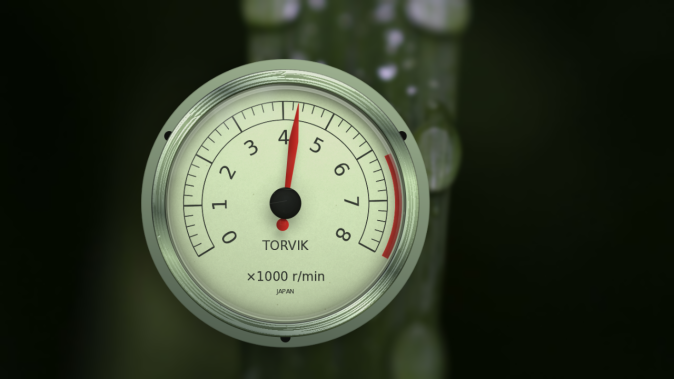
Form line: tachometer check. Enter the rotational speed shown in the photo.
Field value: 4300 rpm
